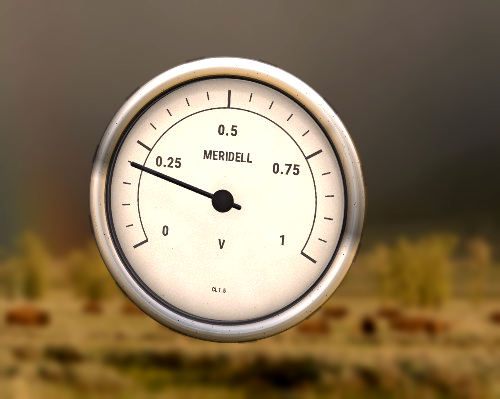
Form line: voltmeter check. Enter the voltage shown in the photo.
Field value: 0.2 V
